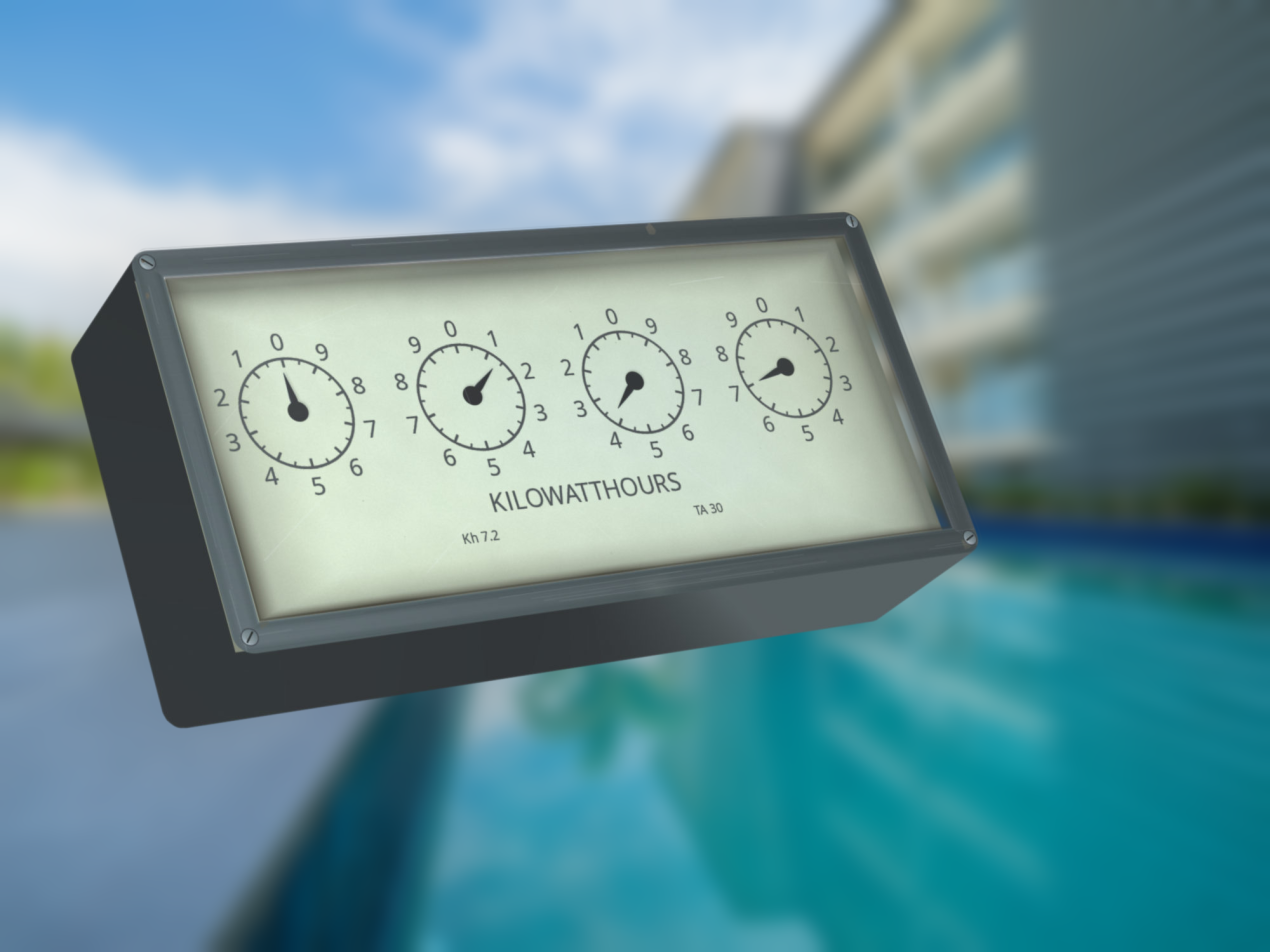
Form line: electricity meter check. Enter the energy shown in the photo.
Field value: 137 kWh
